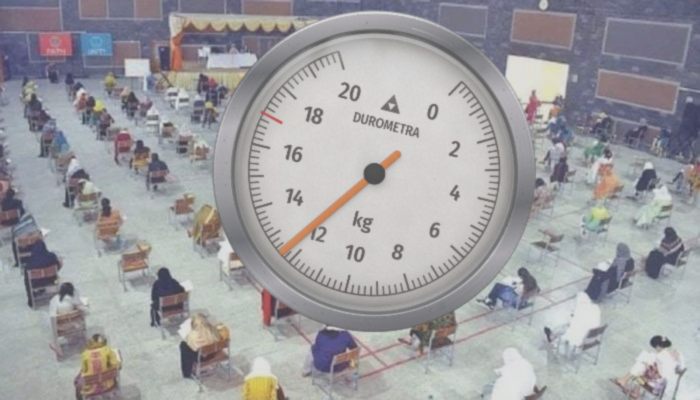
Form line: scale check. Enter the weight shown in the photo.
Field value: 12.4 kg
